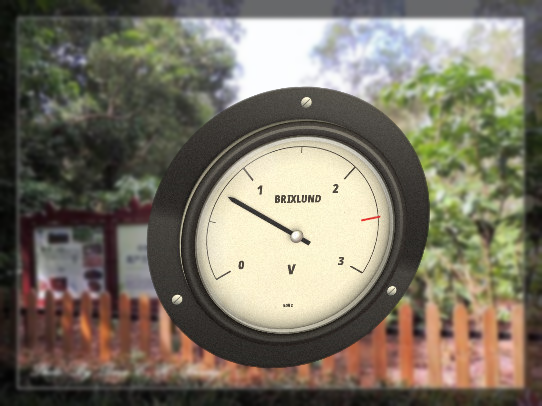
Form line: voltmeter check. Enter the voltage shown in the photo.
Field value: 0.75 V
